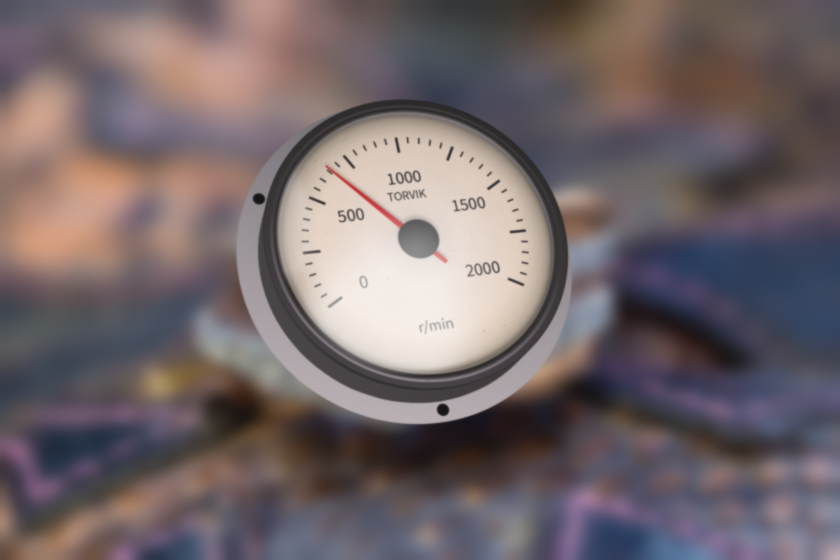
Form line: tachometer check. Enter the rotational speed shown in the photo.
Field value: 650 rpm
